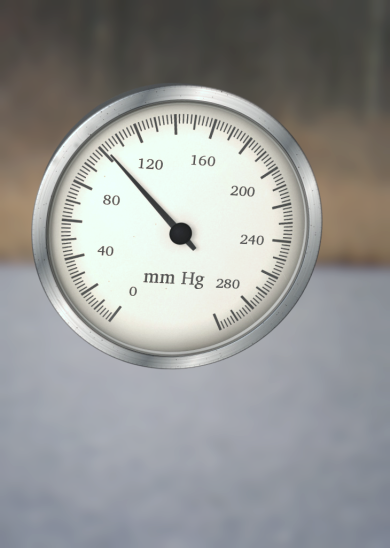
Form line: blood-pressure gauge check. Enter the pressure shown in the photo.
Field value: 102 mmHg
